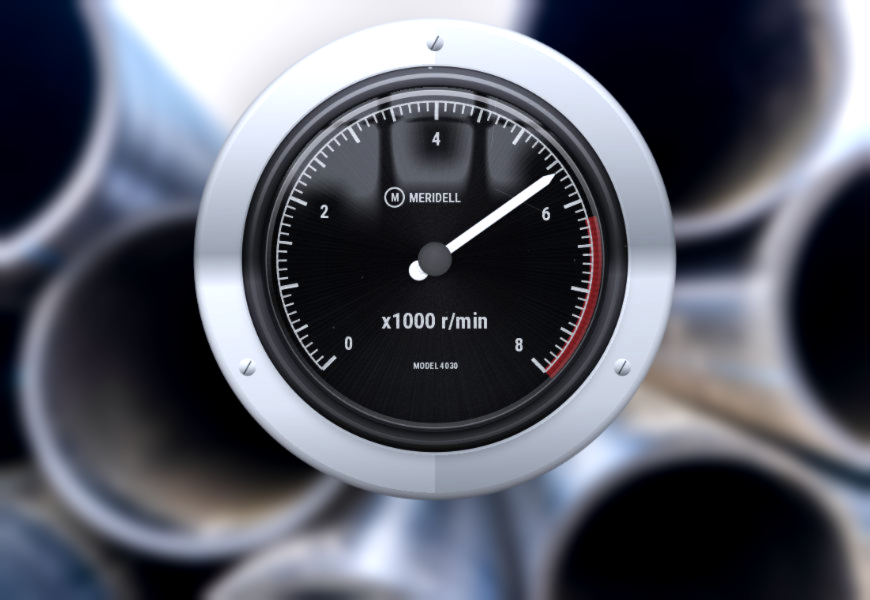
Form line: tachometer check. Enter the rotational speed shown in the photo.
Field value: 5600 rpm
